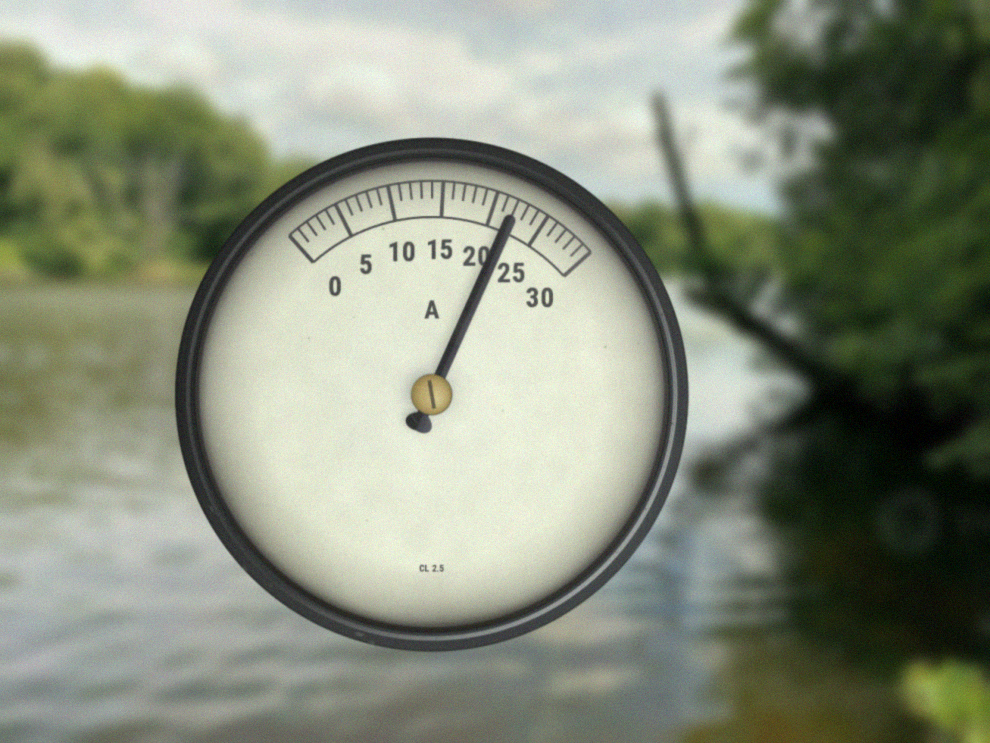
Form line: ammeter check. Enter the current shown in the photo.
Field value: 22 A
